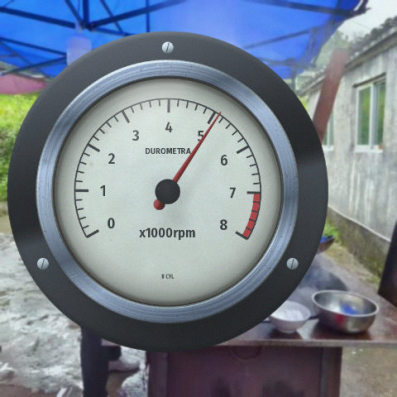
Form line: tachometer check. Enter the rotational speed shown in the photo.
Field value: 5100 rpm
